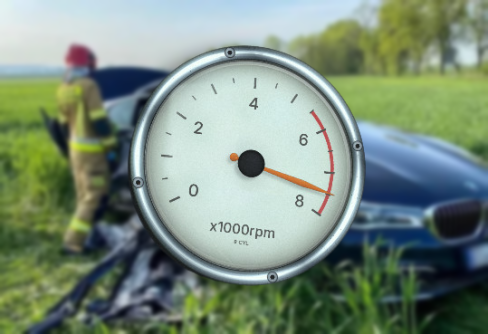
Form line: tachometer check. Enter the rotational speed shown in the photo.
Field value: 7500 rpm
